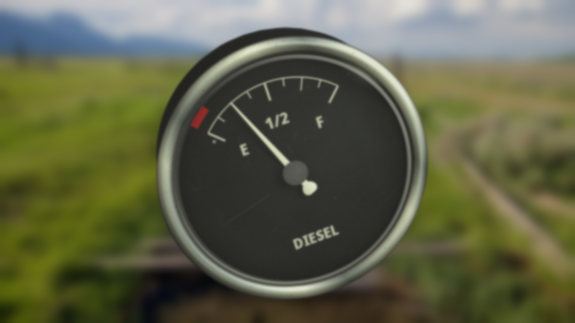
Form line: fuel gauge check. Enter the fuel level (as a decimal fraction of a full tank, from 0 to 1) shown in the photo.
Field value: 0.25
